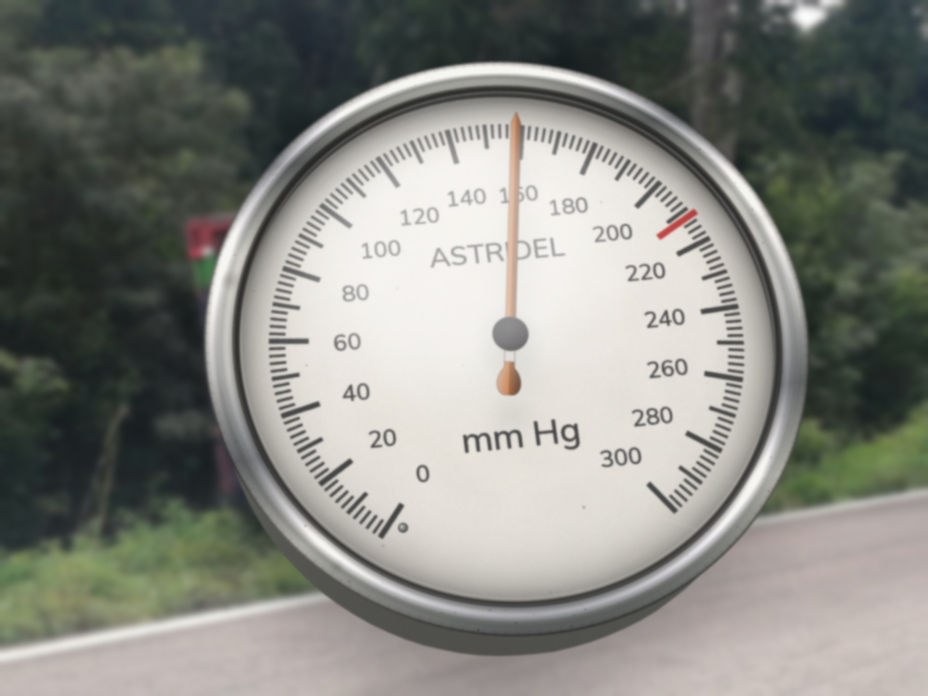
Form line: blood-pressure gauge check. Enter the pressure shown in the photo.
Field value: 158 mmHg
